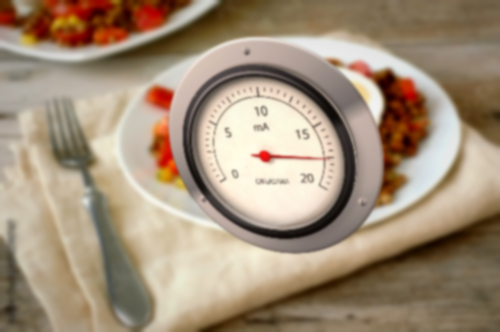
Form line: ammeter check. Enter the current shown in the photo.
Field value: 17.5 mA
